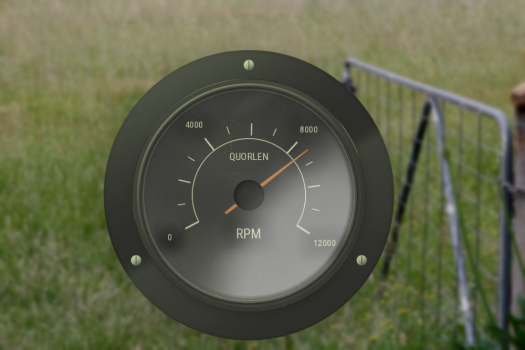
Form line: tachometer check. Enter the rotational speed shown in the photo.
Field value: 8500 rpm
